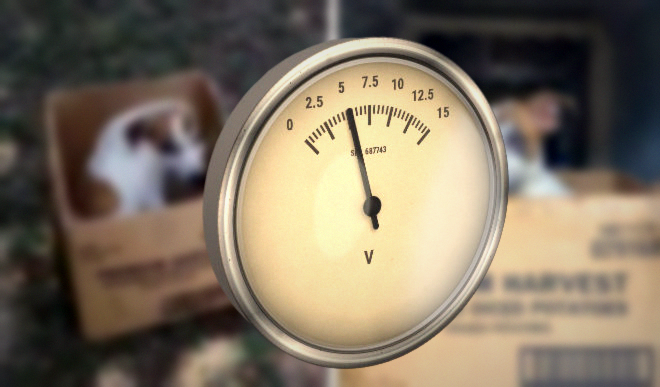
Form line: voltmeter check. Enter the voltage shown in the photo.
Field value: 5 V
